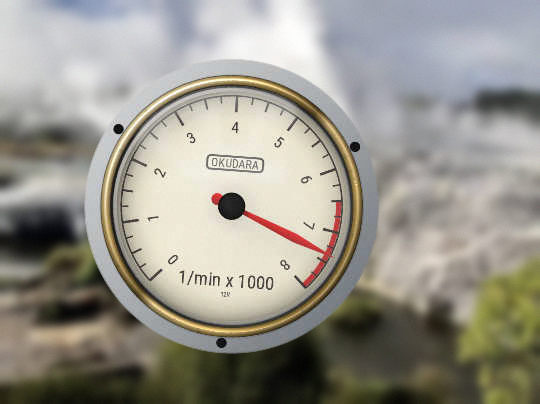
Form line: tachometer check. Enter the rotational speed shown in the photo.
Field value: 7375 rpm
